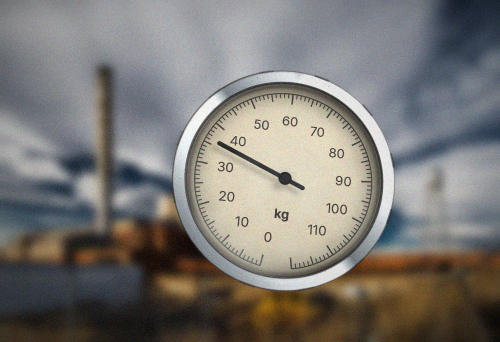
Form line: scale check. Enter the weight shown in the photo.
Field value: 36 kg
